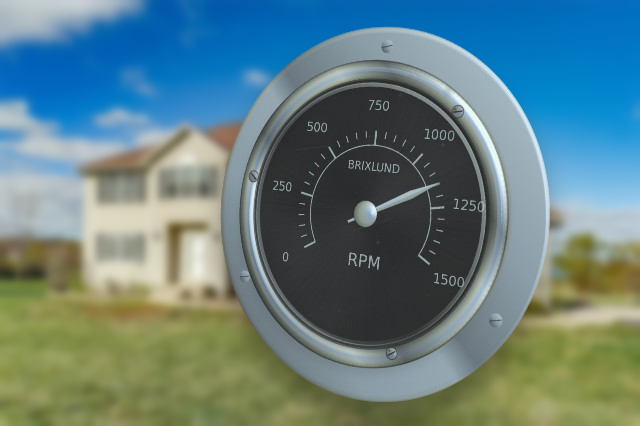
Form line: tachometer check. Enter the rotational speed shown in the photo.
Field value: 1150 rpm
